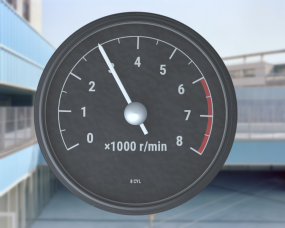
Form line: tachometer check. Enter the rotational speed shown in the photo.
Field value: 3000 rpm
